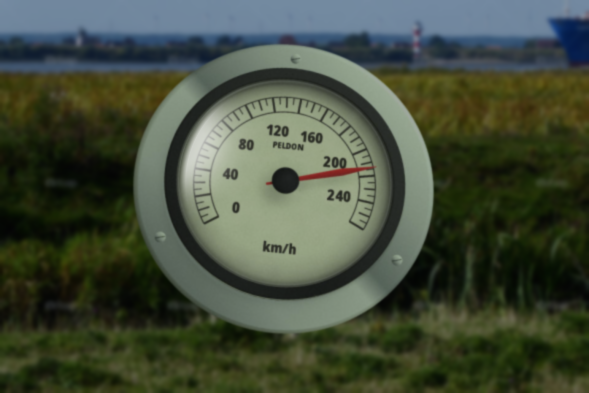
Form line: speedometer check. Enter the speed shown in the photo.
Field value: 215 km/h
